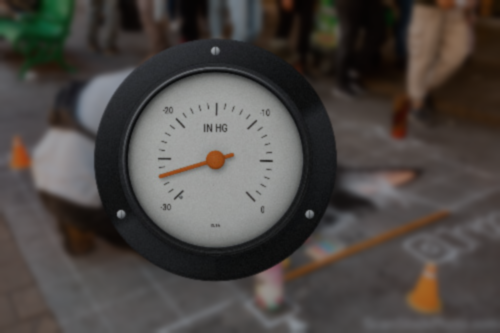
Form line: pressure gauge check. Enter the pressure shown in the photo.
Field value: -27 inHg
